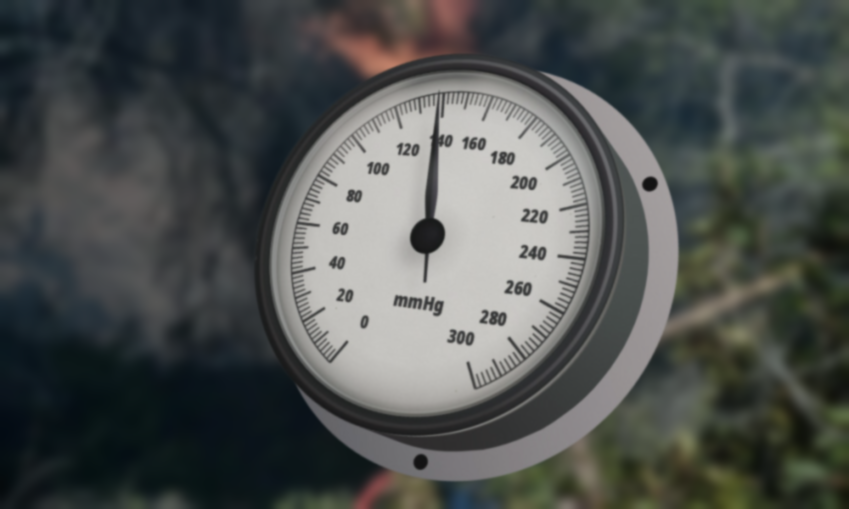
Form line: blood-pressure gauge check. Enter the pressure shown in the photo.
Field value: 140 mmHg
